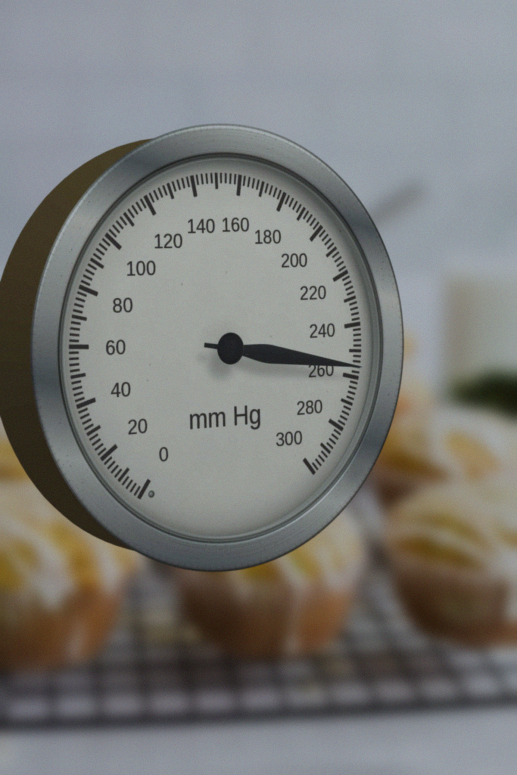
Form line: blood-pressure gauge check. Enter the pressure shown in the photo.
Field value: 256 mmHg
